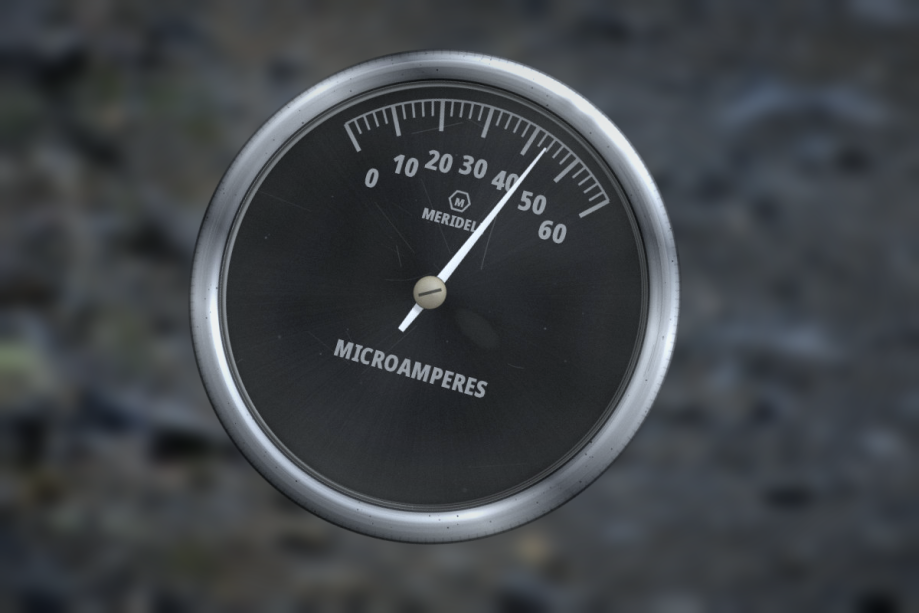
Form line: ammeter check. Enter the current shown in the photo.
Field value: 44 µA
